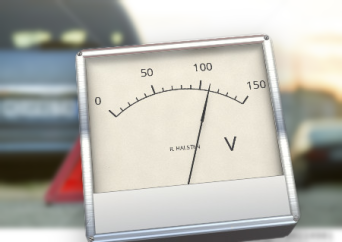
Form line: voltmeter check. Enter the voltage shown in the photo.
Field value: 110 V
